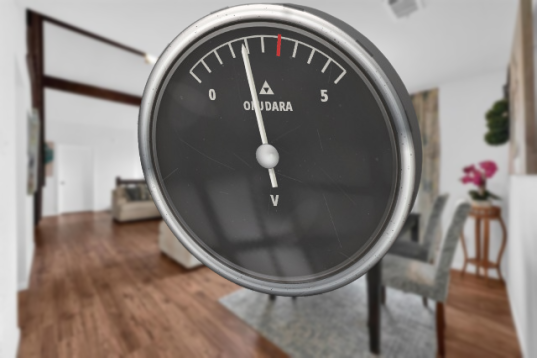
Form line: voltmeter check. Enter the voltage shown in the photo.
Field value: 2 V
